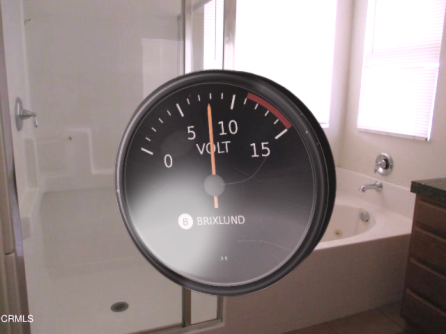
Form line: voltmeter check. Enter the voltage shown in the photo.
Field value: 8 V
